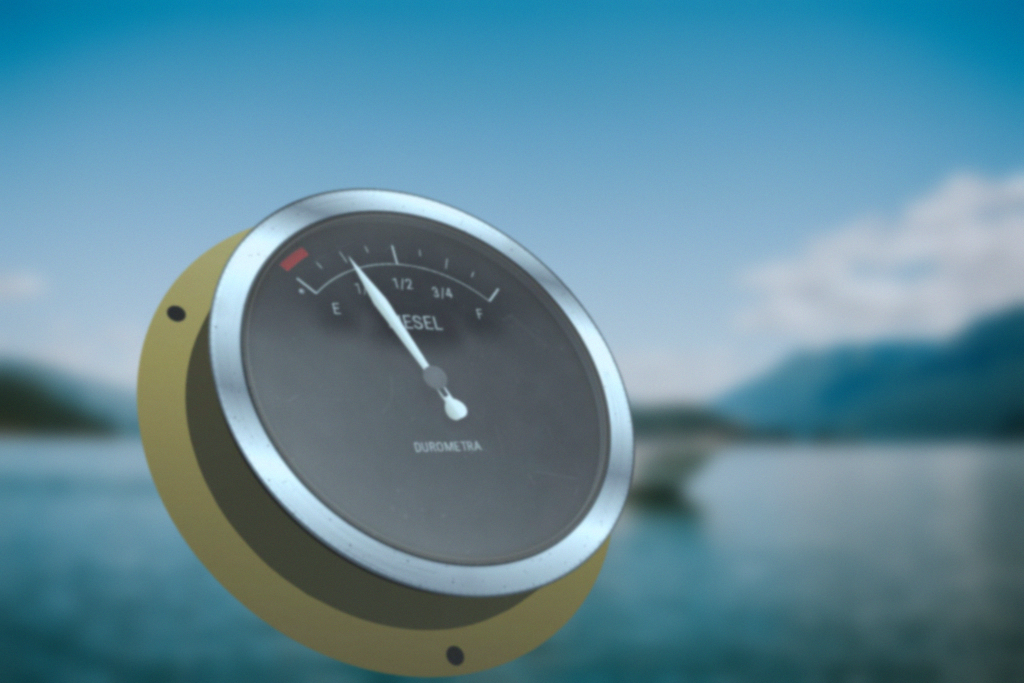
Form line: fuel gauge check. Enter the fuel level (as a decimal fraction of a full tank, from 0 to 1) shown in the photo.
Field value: 0.25
